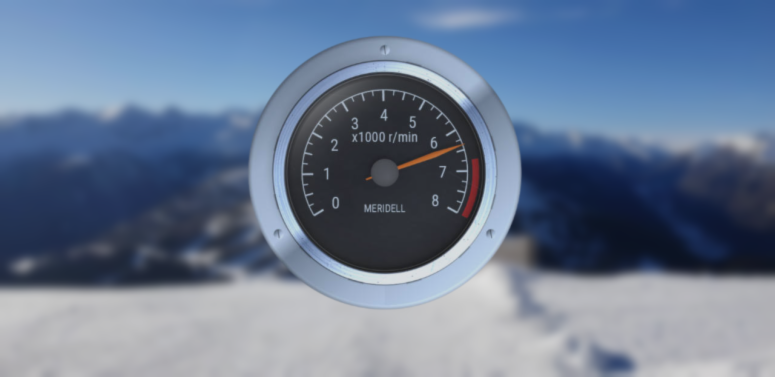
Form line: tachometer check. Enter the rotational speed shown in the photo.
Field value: 6375 rpm
